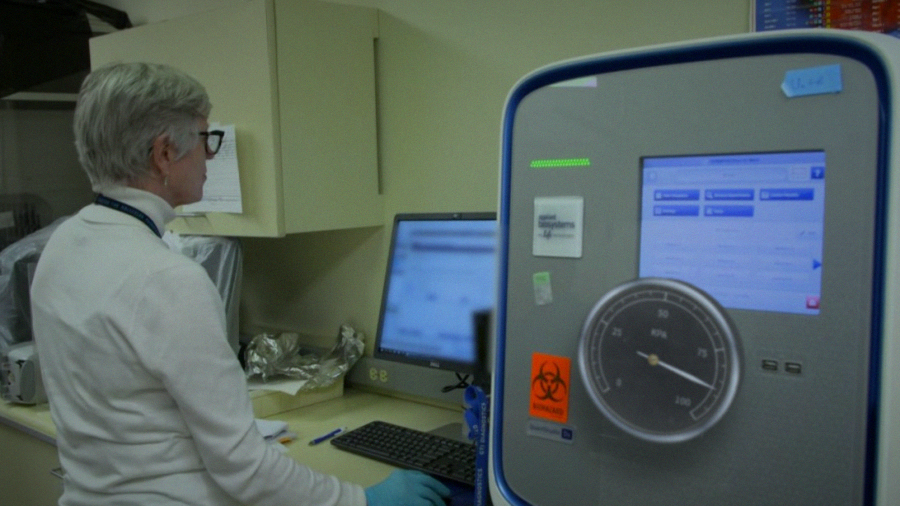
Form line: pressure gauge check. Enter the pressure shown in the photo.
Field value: 87.5 kPa
